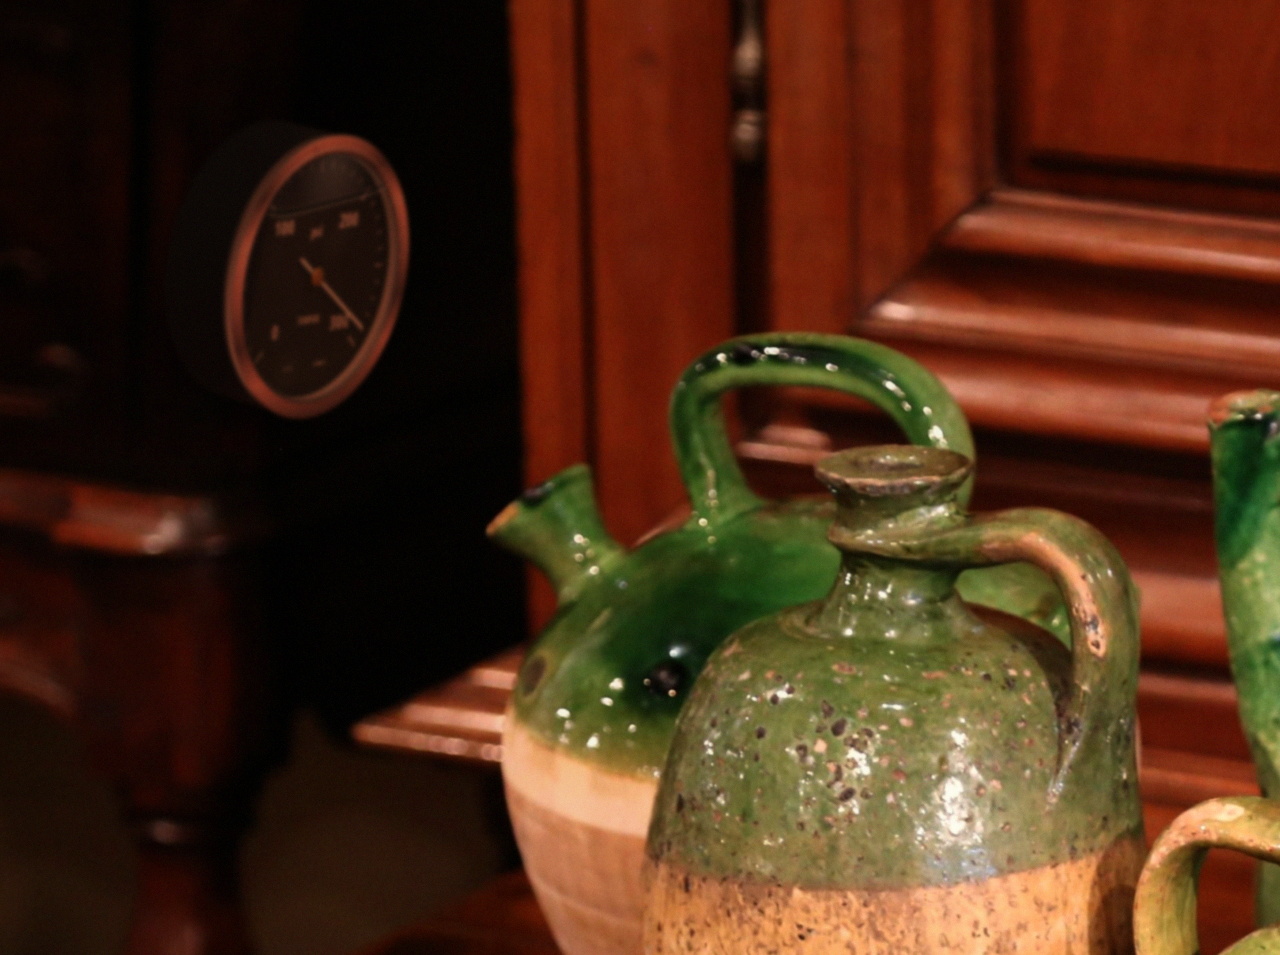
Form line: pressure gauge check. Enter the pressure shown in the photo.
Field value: 290 psi
